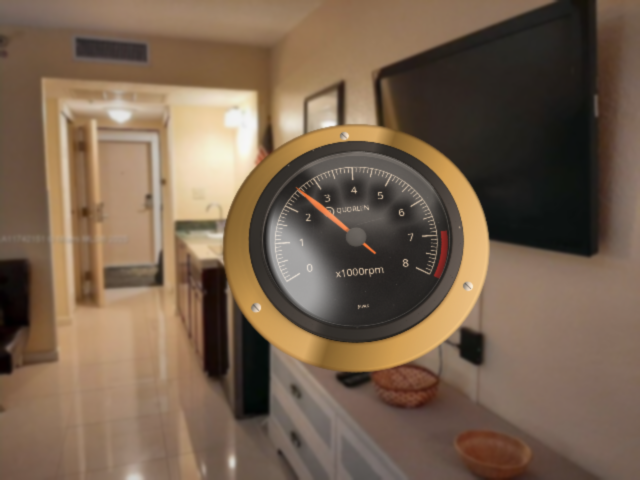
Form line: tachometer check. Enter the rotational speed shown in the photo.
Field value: 2500 rpm
